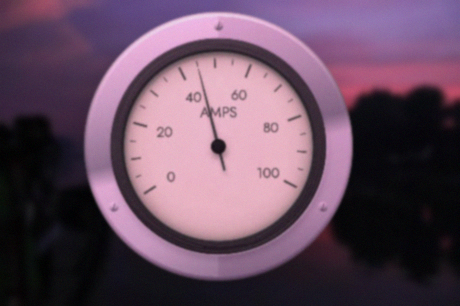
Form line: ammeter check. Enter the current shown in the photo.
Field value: 45 A
